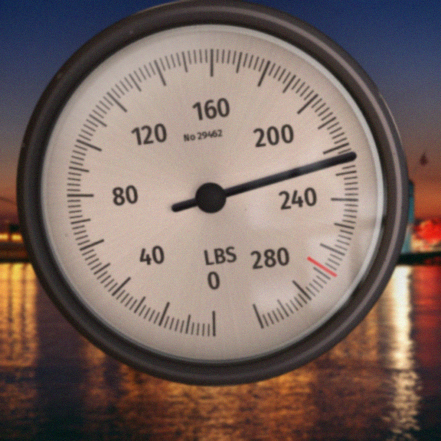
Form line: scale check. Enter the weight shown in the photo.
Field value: 224 lb
